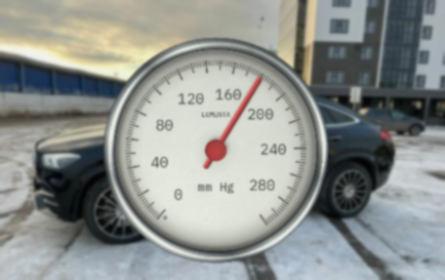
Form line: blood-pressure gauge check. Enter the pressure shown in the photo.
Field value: 180 mmHg
